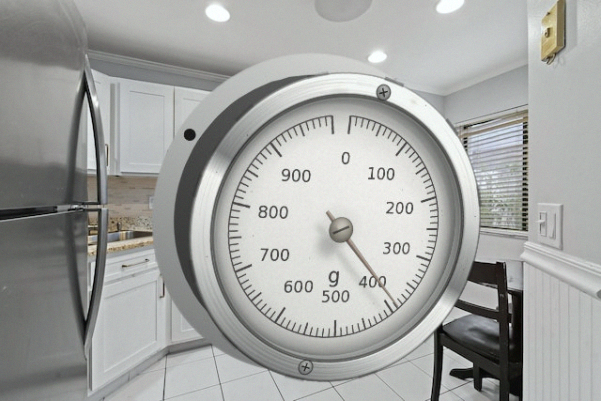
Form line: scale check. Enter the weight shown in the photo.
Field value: 390 g
